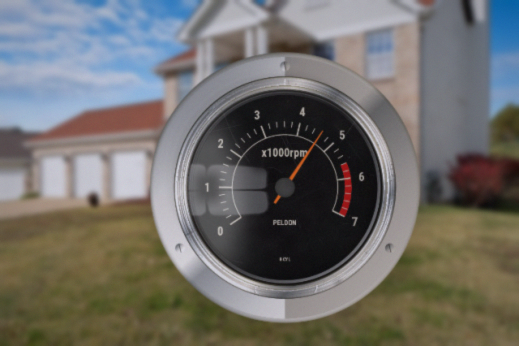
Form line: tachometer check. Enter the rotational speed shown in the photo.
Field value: 4600 rpm
